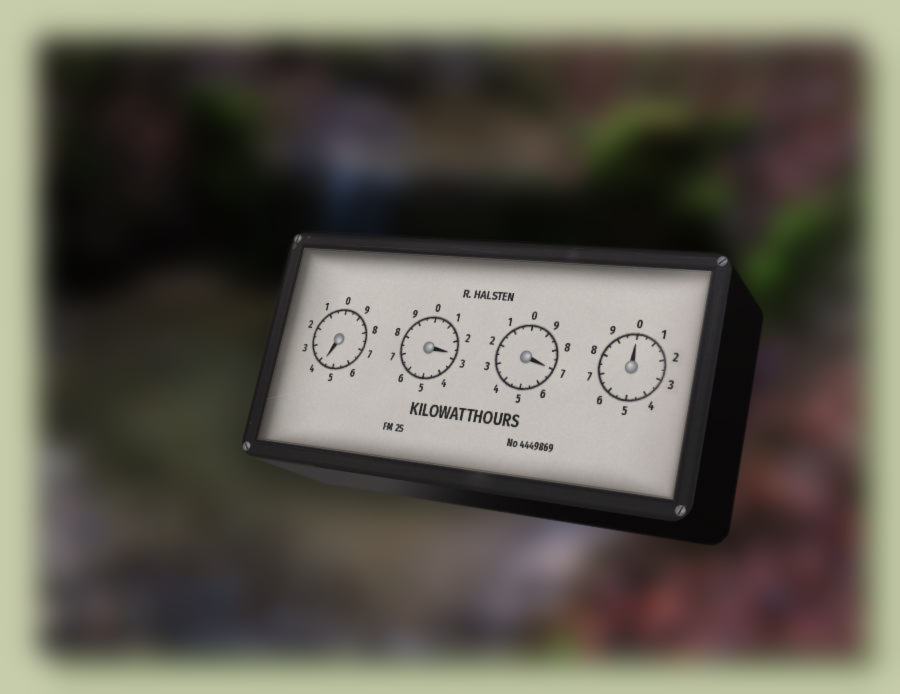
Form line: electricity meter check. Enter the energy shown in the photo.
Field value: 4270 kWh
